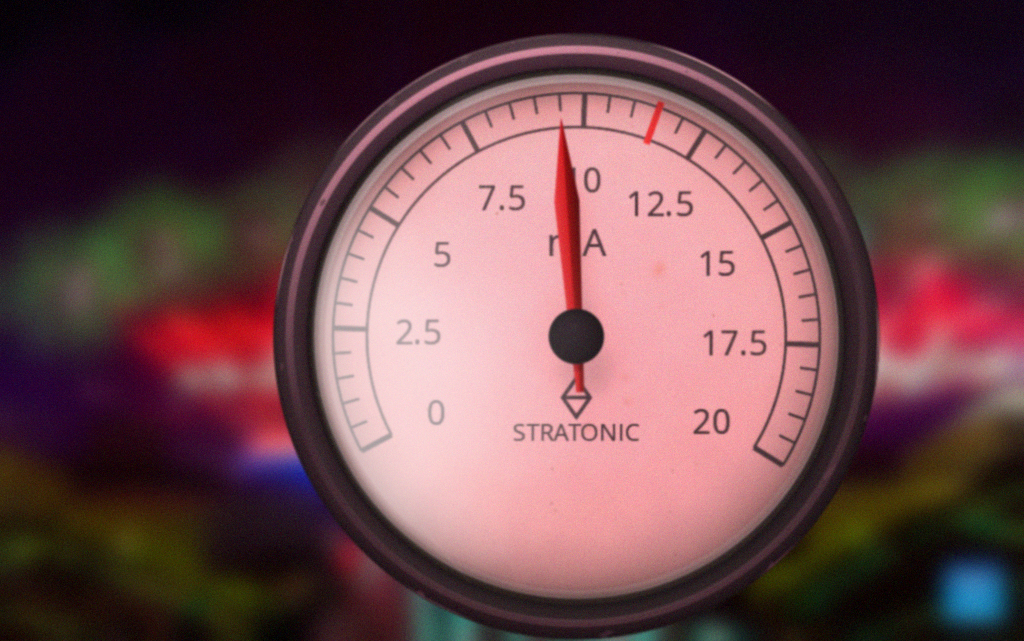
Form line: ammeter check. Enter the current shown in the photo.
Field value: 9.5 mA
